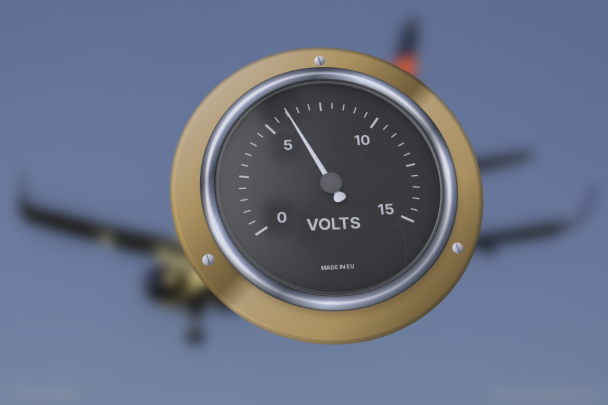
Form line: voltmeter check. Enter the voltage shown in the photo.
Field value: 6 V
